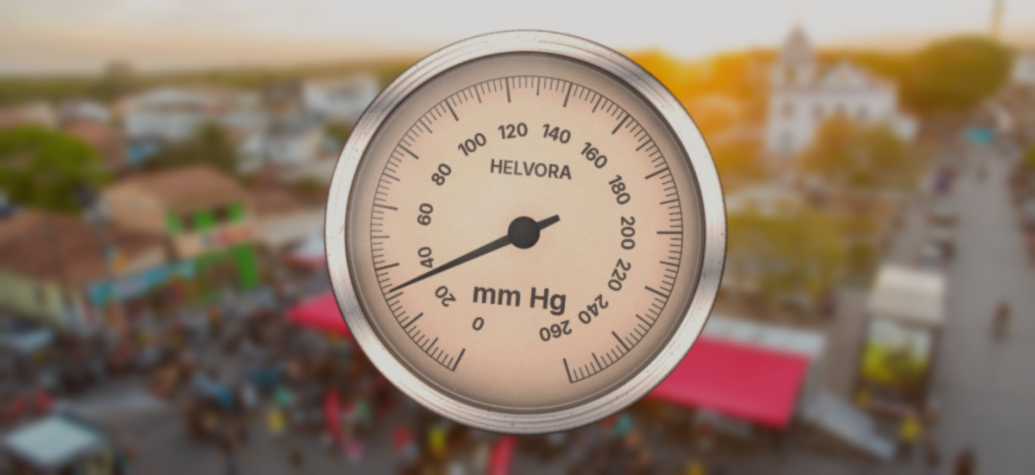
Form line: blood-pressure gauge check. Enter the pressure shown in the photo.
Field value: 32 mmHg
